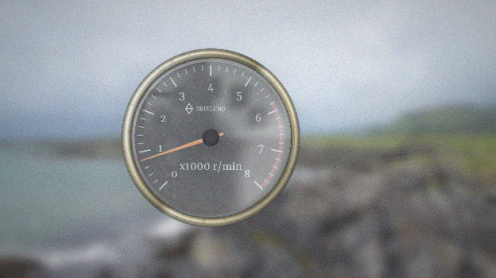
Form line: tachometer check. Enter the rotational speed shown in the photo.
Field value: 800 rpm
